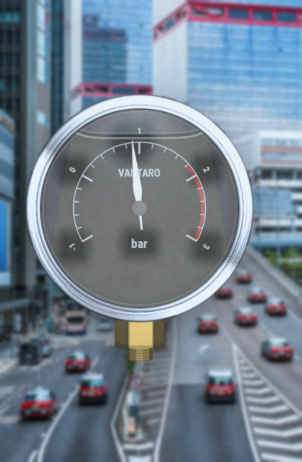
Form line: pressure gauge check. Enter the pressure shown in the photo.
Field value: 0.9 bar
